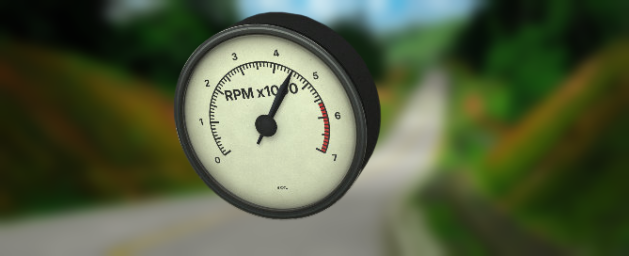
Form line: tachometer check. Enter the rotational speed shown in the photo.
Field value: 4500 rpm
